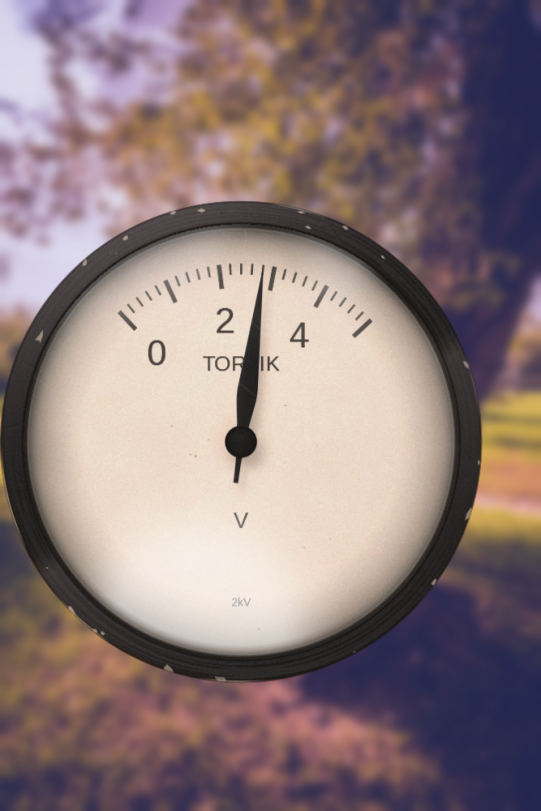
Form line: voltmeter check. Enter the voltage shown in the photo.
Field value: 2.8 V
